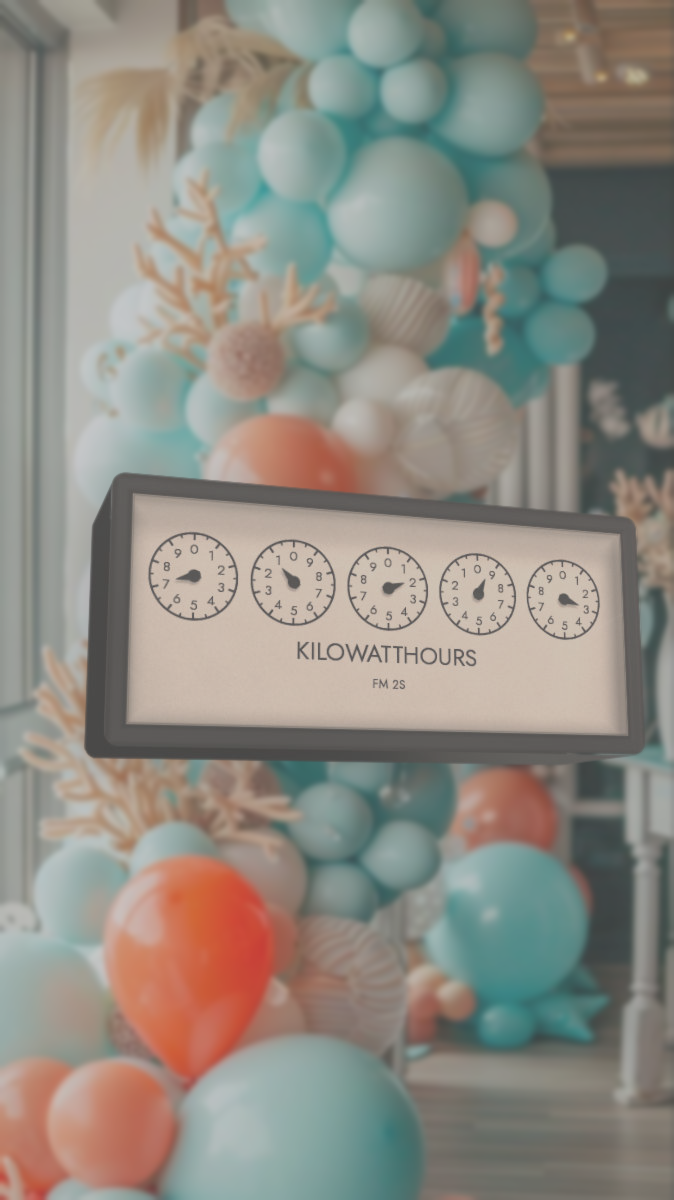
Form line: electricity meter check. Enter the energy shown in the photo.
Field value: 71193 kWh
